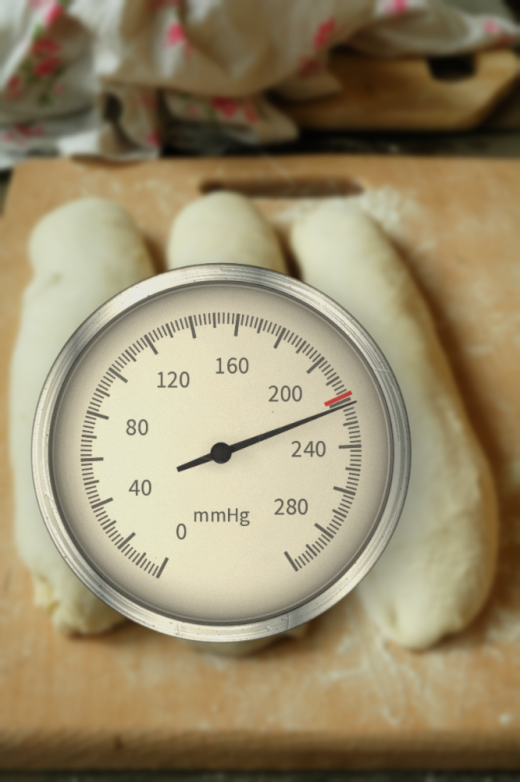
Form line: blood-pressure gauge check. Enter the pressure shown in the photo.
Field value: 222 mmHg
